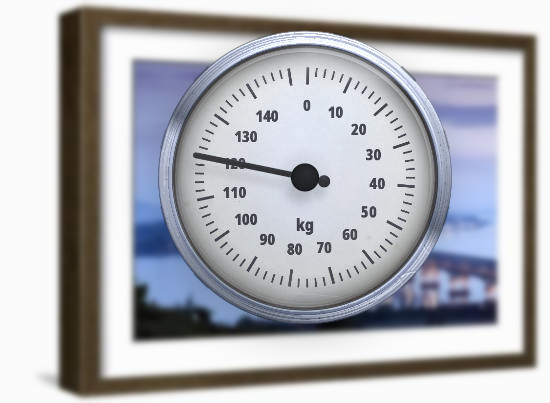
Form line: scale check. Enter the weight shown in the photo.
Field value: 120 kg
